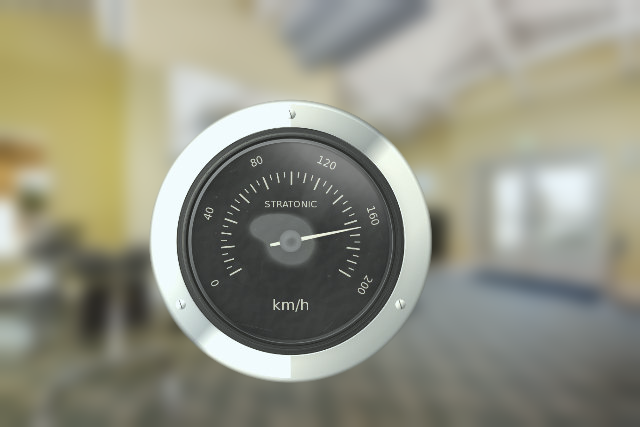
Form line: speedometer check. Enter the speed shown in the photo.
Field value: 165 km/h
